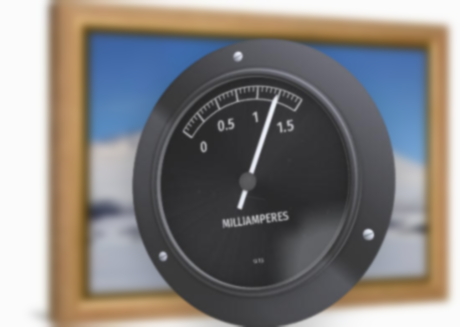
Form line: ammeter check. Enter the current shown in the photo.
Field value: 1.25 mA
